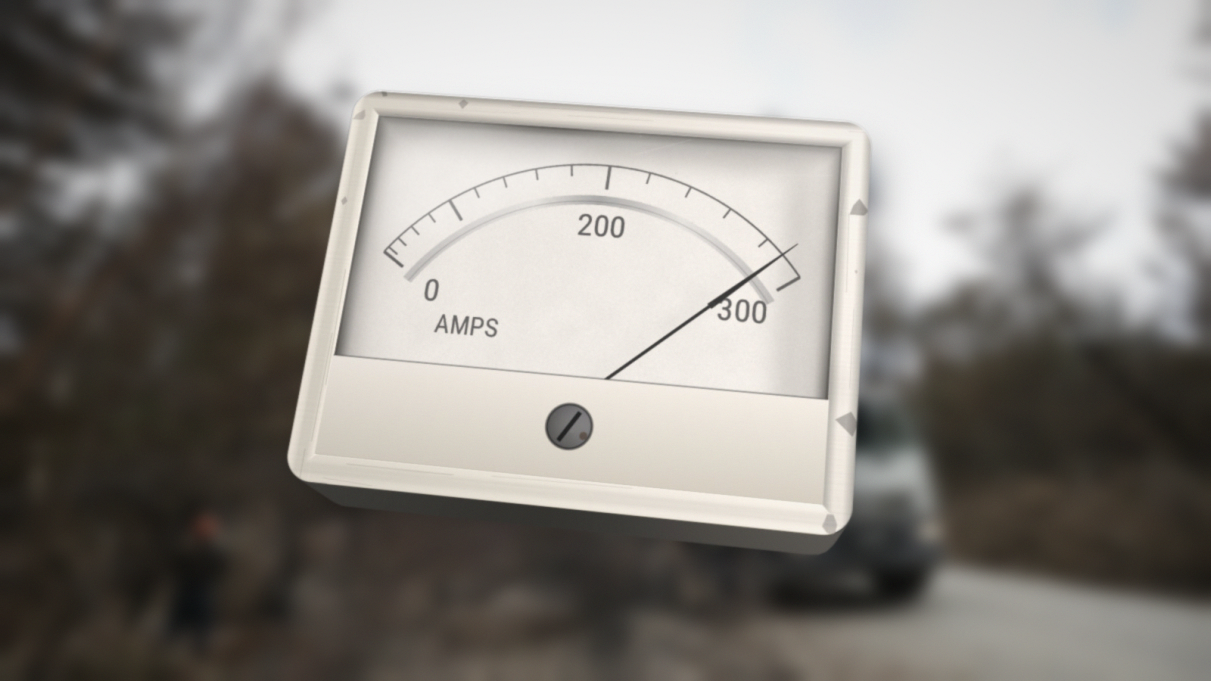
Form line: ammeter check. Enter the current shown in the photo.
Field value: 290 A
